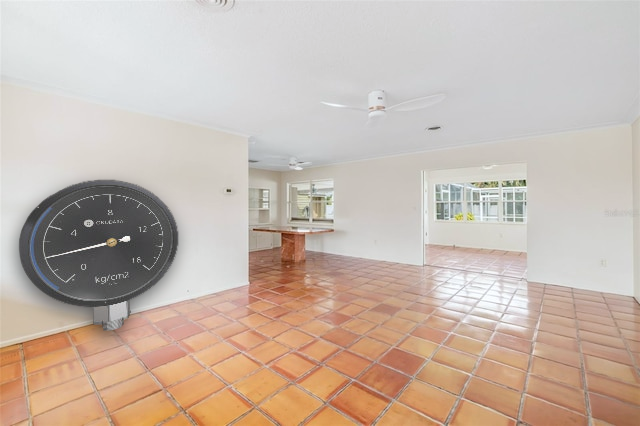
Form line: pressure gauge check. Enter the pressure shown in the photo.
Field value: 2 kg/cm²
